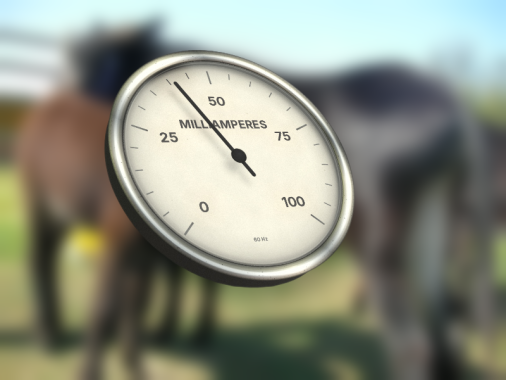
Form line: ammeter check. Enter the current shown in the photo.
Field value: 40 mA
